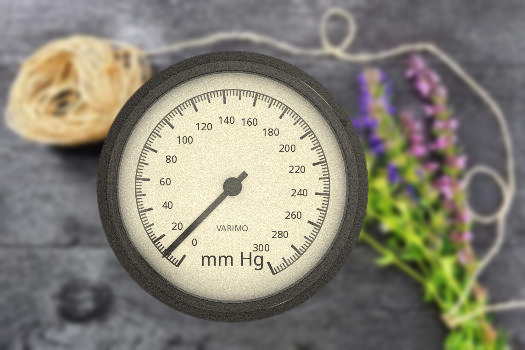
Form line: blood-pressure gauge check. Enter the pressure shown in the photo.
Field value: 10 mmHg
